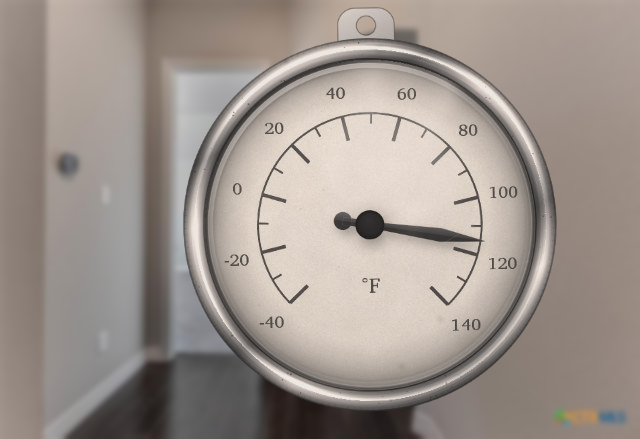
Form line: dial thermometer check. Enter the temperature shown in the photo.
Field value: 115 °F
